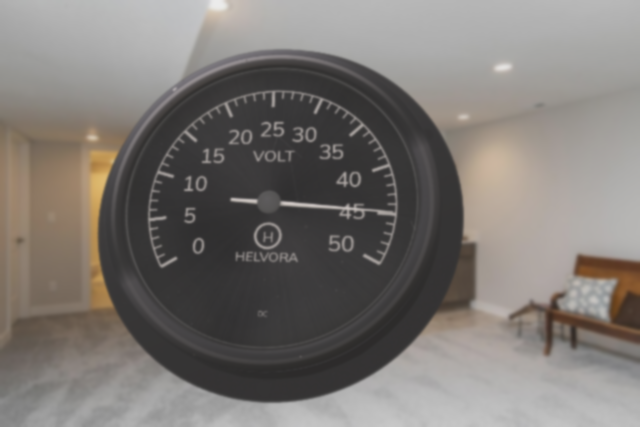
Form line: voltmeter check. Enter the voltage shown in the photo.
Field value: 45 V
